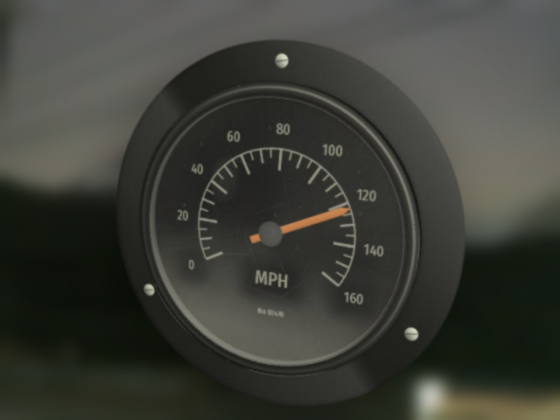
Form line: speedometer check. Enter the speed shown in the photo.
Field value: 122.5 mph
